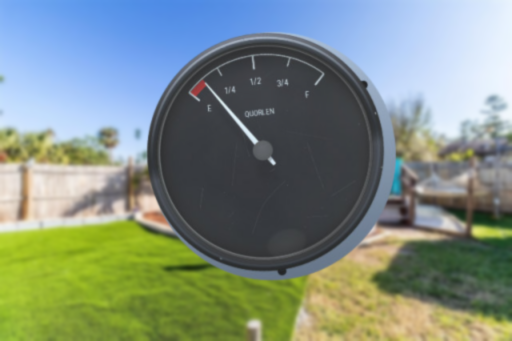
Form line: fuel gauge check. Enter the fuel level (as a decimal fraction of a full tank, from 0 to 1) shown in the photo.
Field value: 0.125
